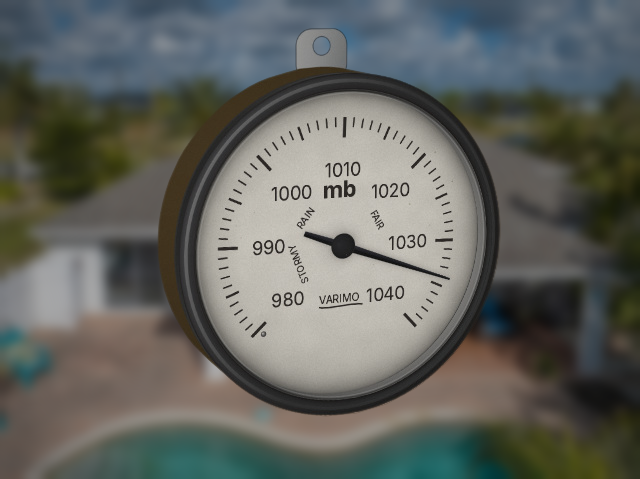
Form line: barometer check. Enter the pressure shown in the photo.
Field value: 1034 mbar
